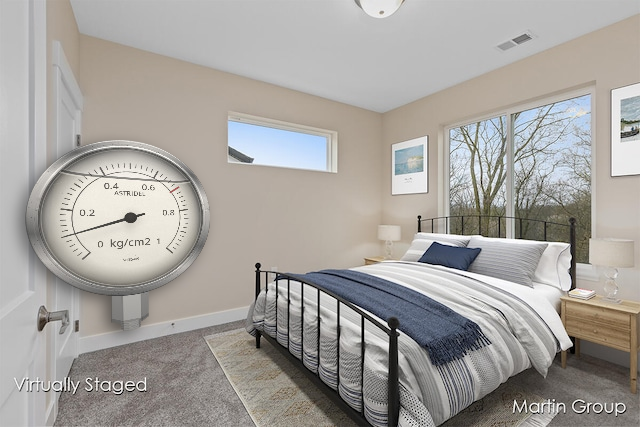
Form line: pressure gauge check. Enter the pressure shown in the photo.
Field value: 0.1 kg/cm²
